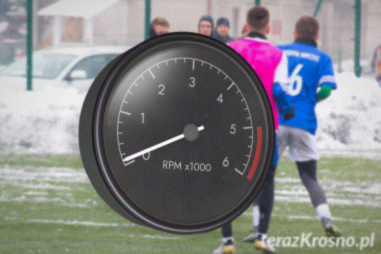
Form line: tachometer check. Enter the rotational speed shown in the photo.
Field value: 100 rpm
